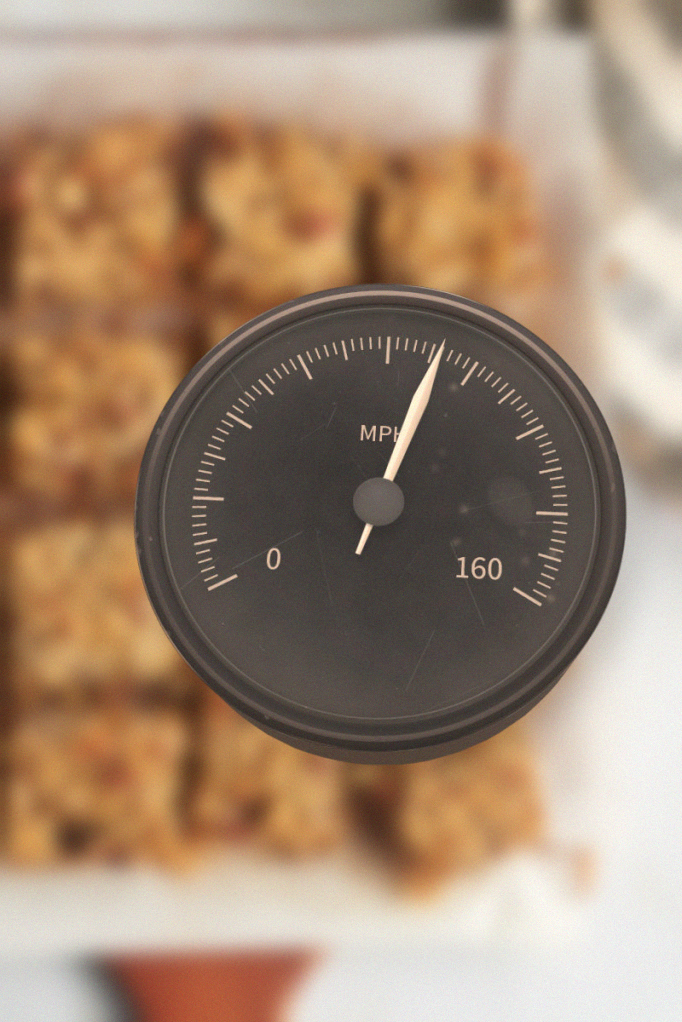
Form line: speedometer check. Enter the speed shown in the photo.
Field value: 92 mph
